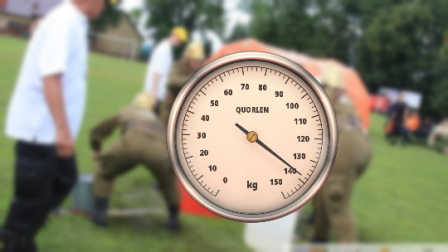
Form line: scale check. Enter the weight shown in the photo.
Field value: 138 kg
